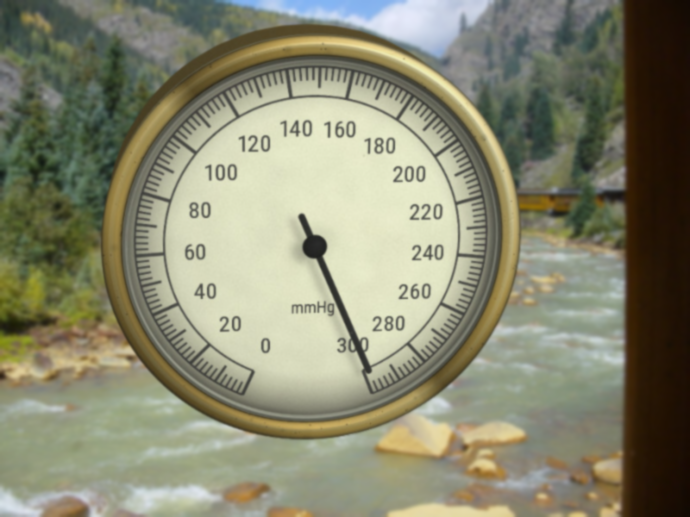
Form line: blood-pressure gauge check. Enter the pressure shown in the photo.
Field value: 298 mmHg
